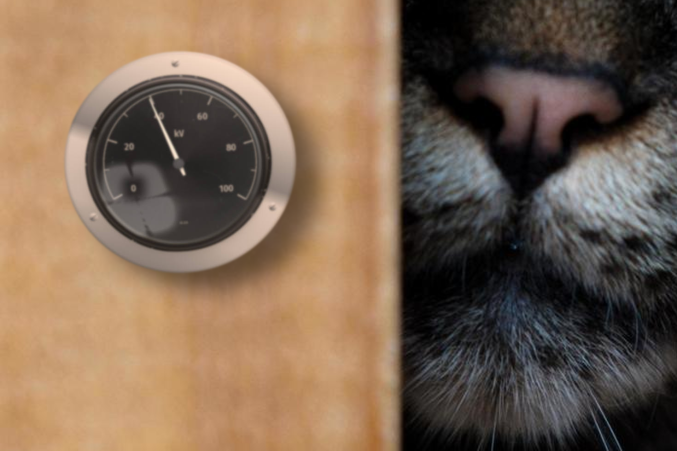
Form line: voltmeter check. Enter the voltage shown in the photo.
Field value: 40 kV
